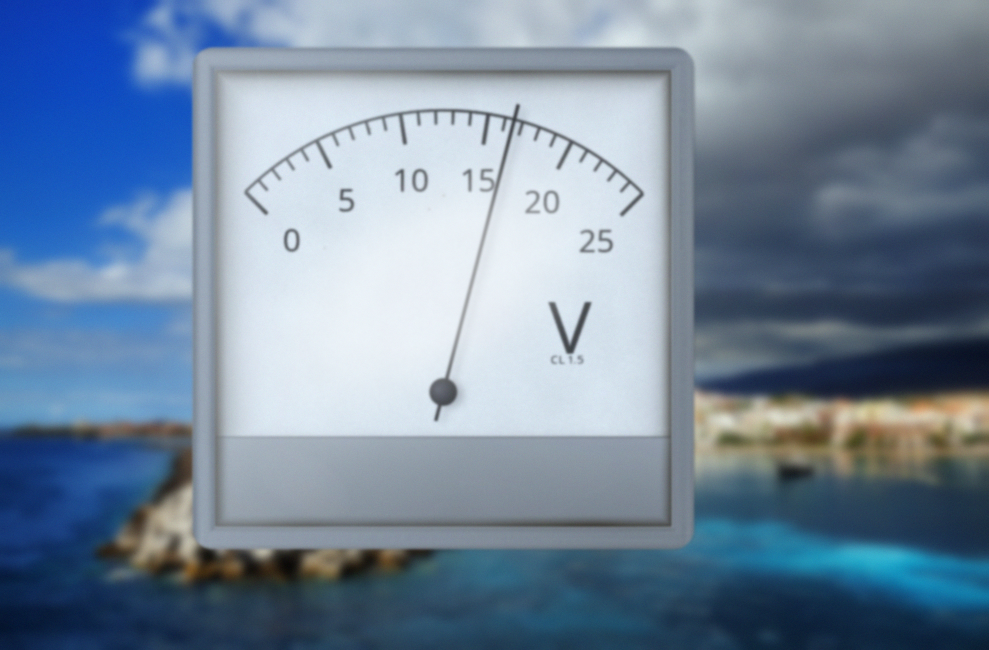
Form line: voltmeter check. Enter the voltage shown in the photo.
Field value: 16.5 V
